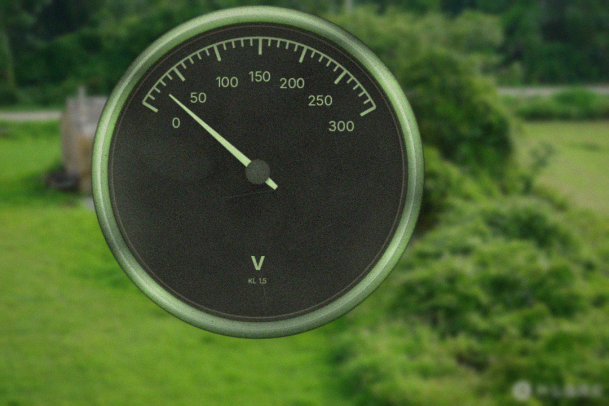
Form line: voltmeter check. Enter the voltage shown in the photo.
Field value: 25 V
